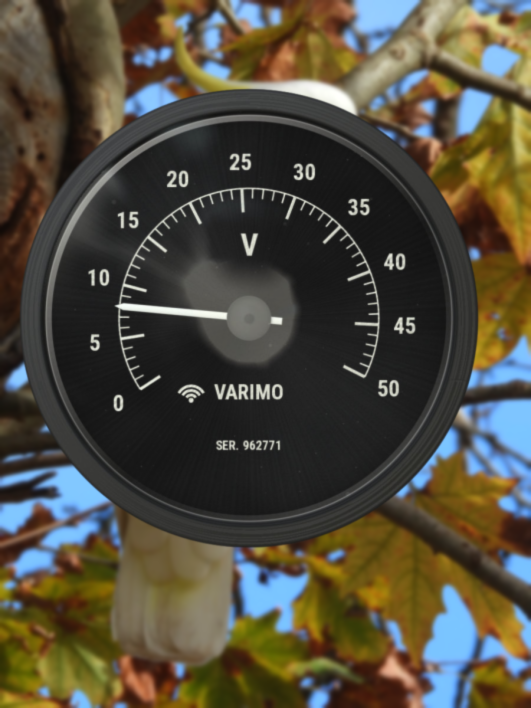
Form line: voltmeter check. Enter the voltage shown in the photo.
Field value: 8 V
